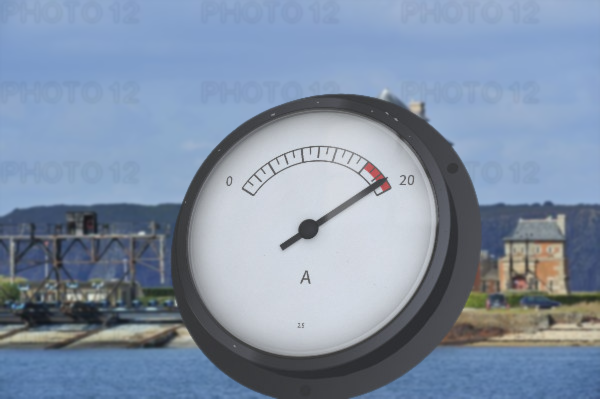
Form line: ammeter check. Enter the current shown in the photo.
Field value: 19 A
